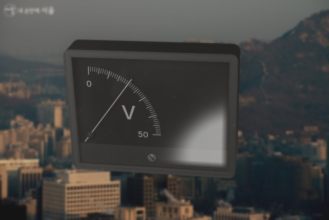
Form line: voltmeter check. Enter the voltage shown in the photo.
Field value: 20 V
